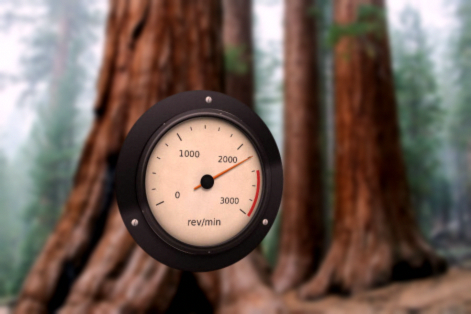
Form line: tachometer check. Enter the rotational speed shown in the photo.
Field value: 2200 rpm
